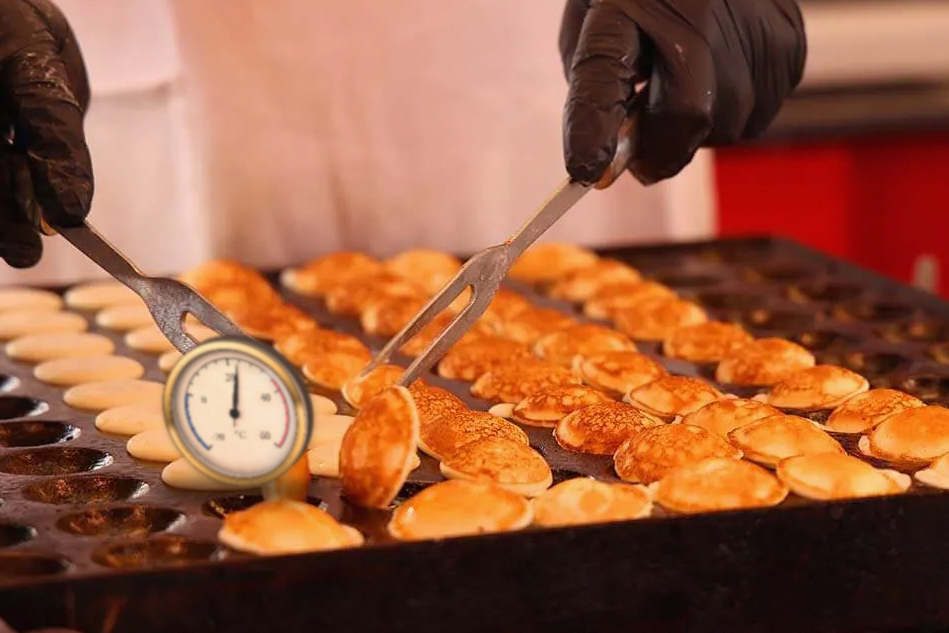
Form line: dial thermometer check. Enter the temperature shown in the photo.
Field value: 24 °C
